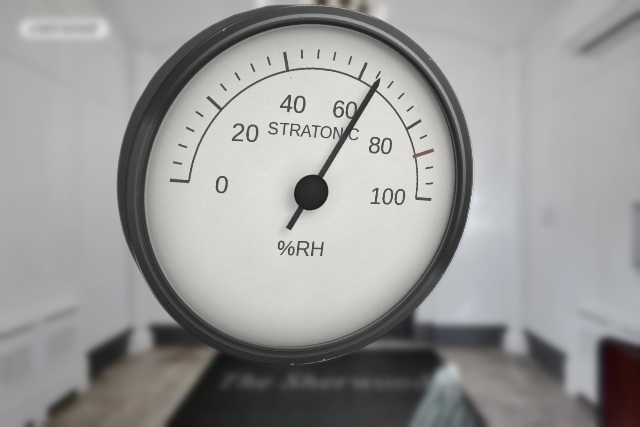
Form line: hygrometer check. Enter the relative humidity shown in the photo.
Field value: 64 %
